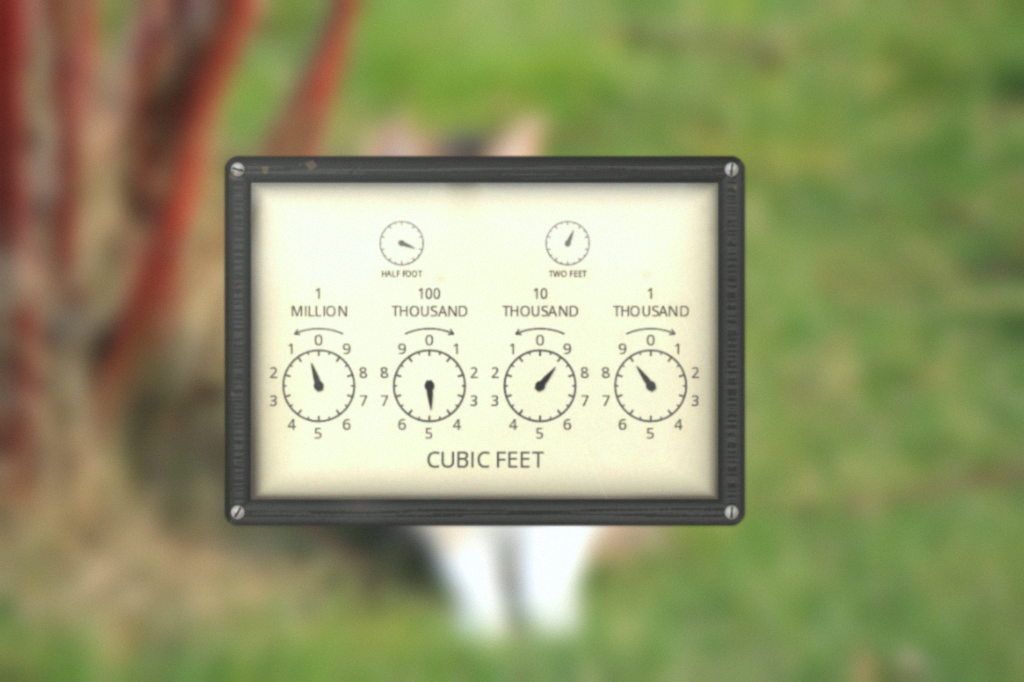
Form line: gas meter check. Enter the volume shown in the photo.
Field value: 48900 ft³
